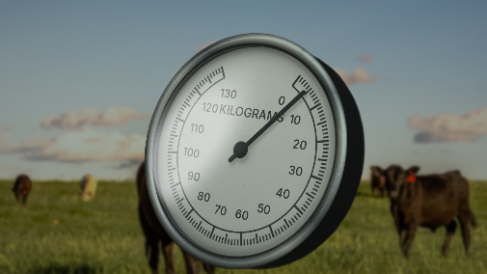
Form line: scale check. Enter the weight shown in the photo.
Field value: 5 kg
